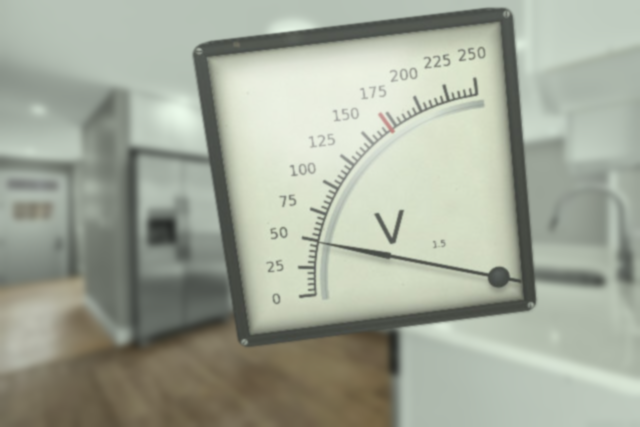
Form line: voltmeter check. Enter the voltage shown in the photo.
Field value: 50 V
